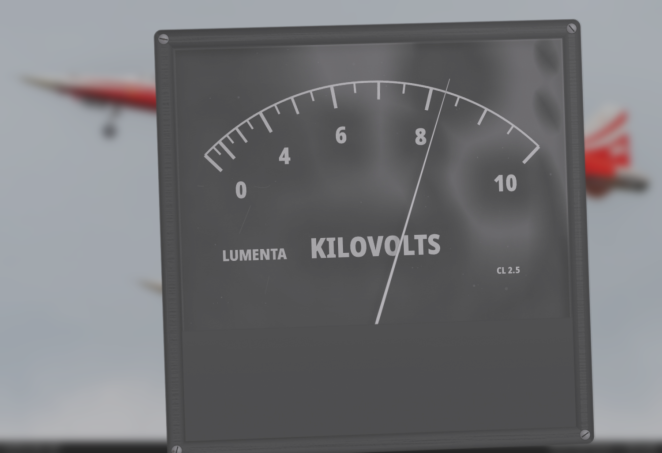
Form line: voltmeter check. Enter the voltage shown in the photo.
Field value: 8.25 kV
